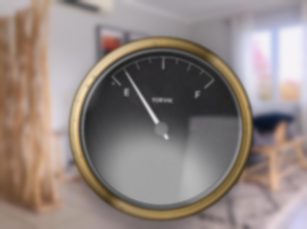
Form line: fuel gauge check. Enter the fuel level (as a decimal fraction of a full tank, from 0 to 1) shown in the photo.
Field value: 0.125
